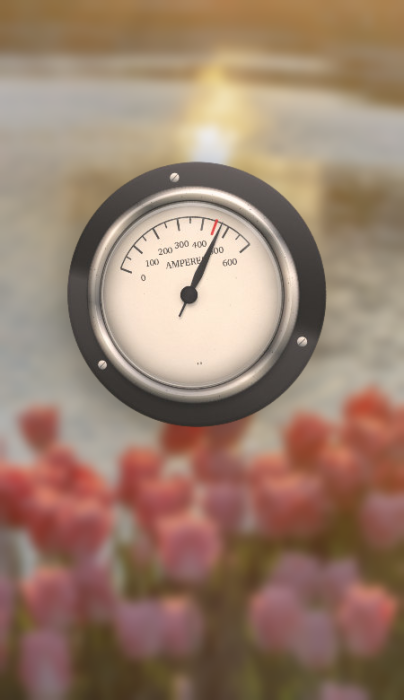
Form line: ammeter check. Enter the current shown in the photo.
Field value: 475 A
